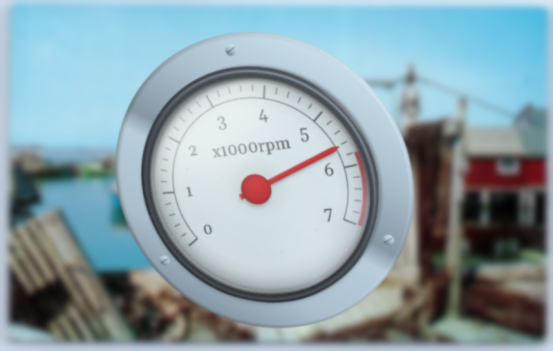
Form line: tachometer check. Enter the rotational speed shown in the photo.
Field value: 5600 rpm
